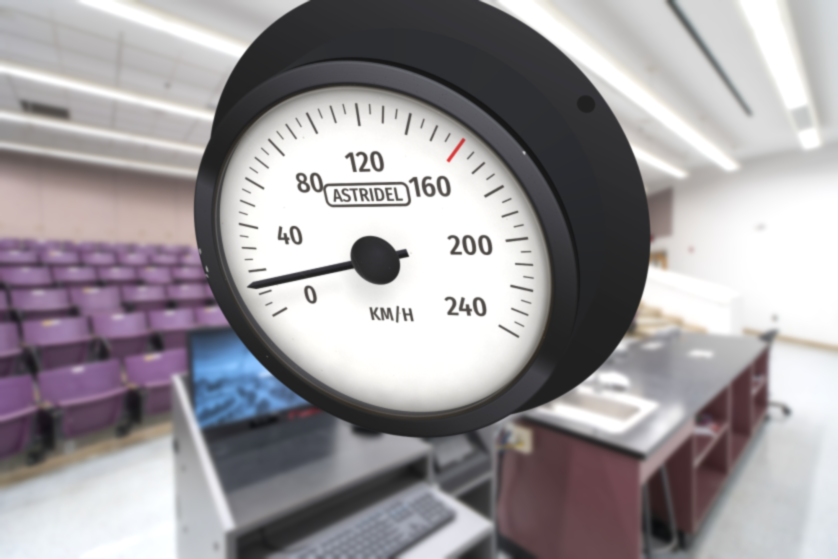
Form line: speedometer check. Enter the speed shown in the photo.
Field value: 15 km/h
